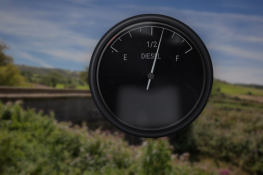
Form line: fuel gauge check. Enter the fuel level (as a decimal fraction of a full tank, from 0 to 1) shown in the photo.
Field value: 0.625
